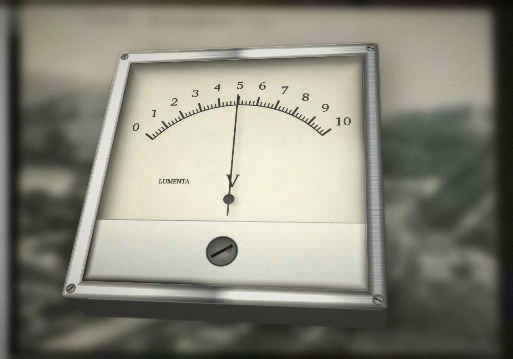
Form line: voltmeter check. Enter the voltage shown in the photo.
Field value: 5 V
